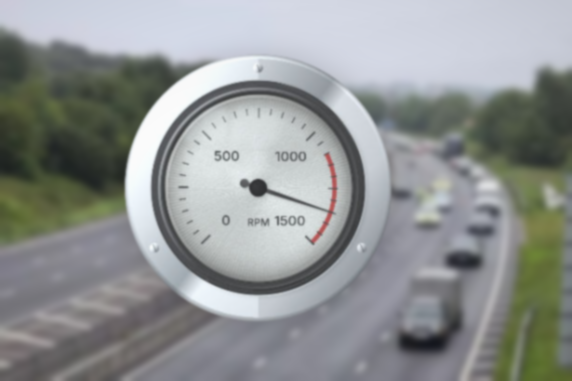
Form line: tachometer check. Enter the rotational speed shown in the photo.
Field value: 1350 rpm
